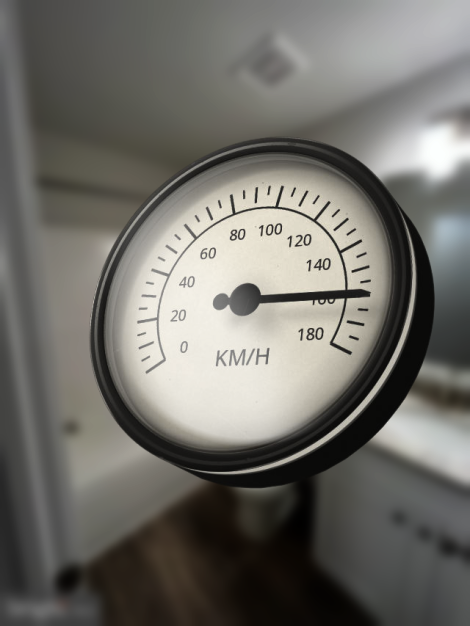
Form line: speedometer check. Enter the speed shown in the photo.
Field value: 160 km/h
